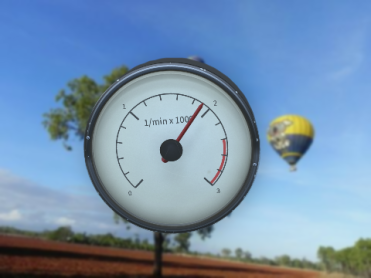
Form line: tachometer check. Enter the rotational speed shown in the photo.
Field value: 1900 rpm
